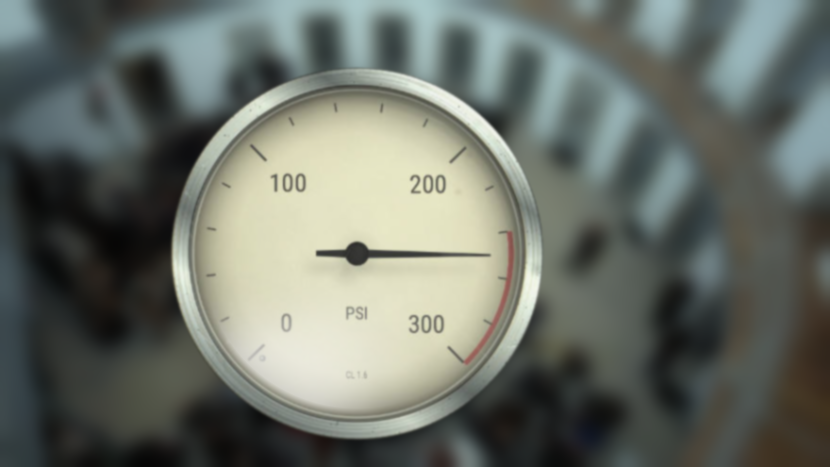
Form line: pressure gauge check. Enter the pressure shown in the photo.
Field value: 250 psi
